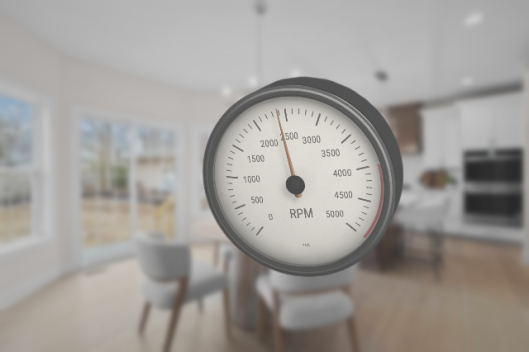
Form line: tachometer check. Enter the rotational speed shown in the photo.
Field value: 2400 rpm
